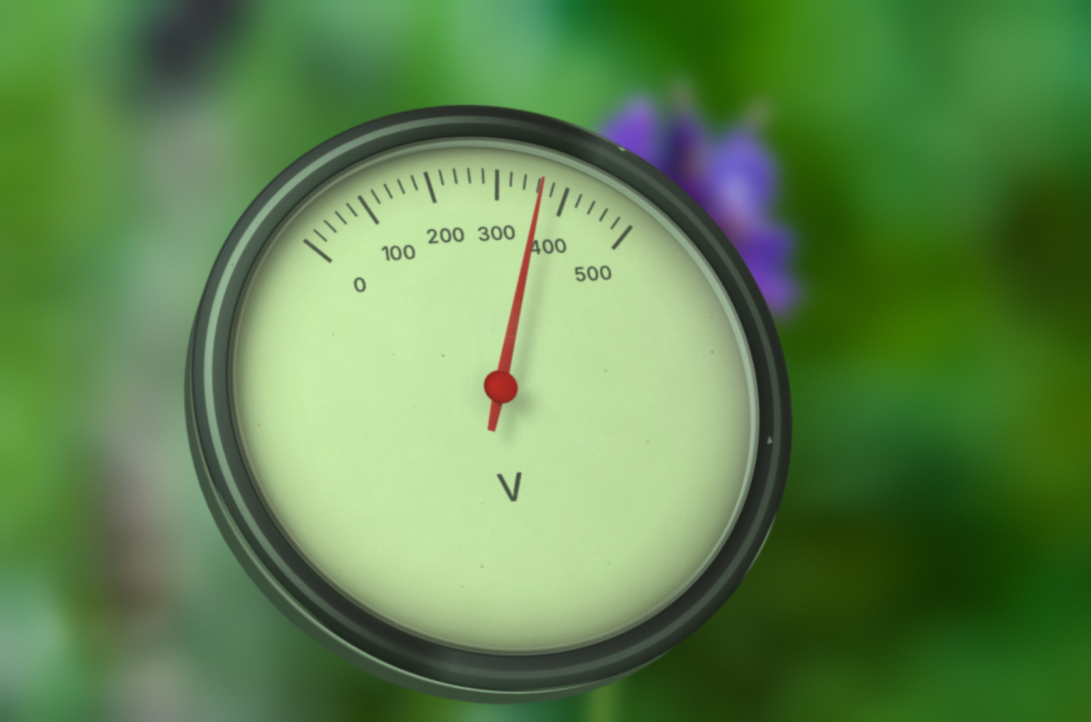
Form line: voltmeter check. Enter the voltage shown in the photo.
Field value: 360 V
